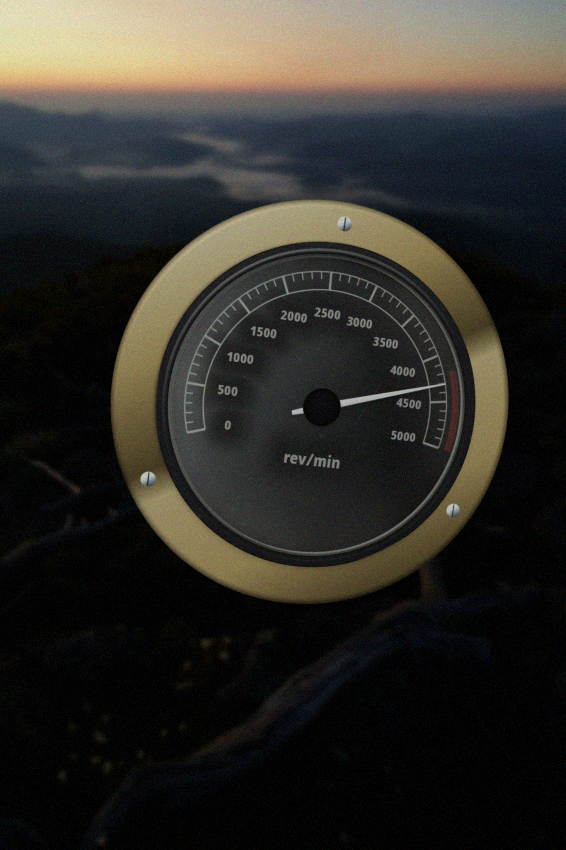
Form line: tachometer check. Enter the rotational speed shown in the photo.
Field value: 4300 rpm
